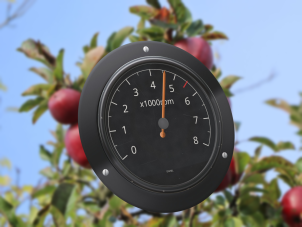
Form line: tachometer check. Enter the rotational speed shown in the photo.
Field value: 4500 rpm
